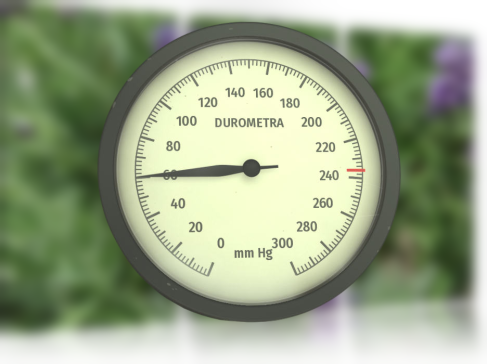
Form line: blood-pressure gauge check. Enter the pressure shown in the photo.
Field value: 60 mmHg
